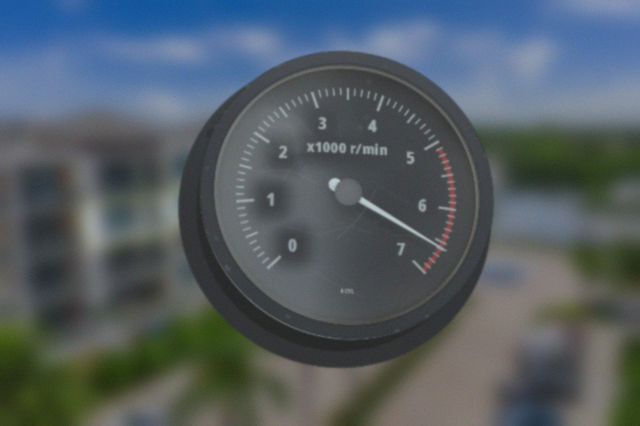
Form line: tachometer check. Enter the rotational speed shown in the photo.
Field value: 6600 rpm
